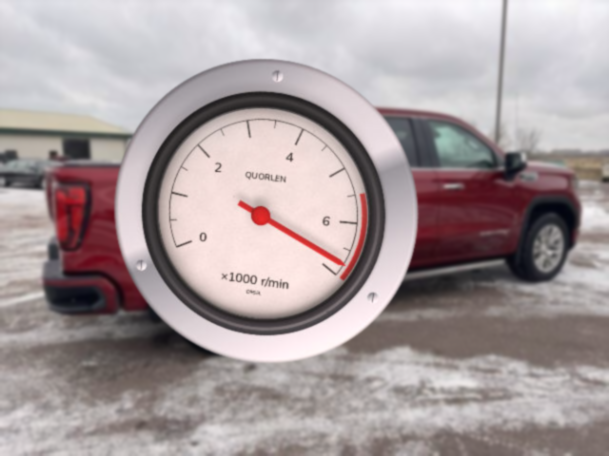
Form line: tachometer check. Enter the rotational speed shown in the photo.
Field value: 6750 rpm
